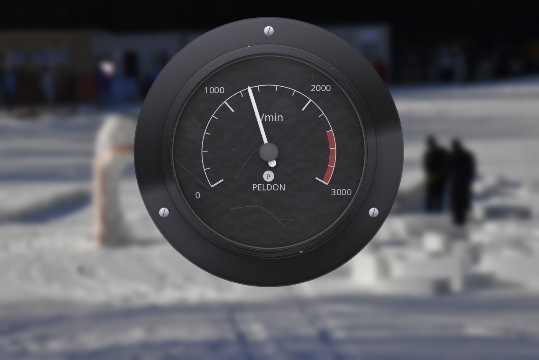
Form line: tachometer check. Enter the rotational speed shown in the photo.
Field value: 1300 rpm
